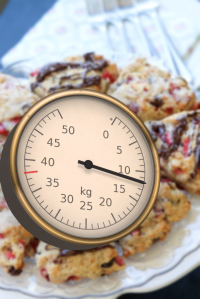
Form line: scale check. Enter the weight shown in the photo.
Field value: 12 kg
